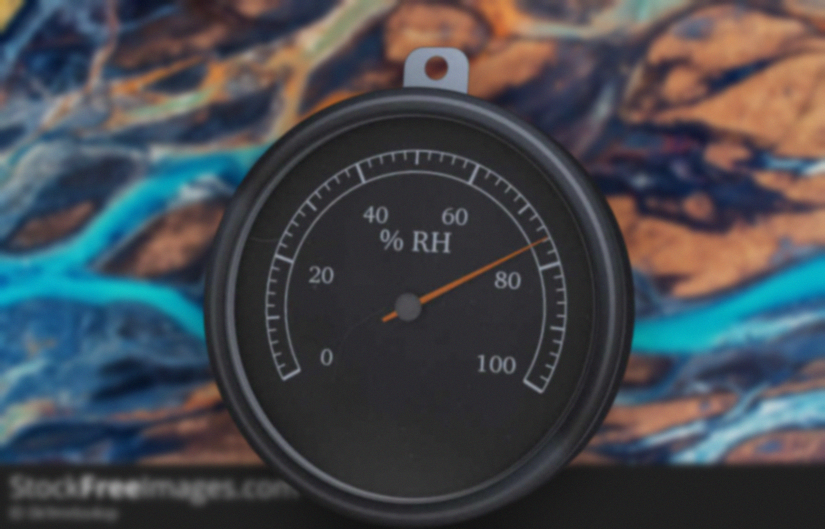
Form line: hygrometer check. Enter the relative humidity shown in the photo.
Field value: 76 %
